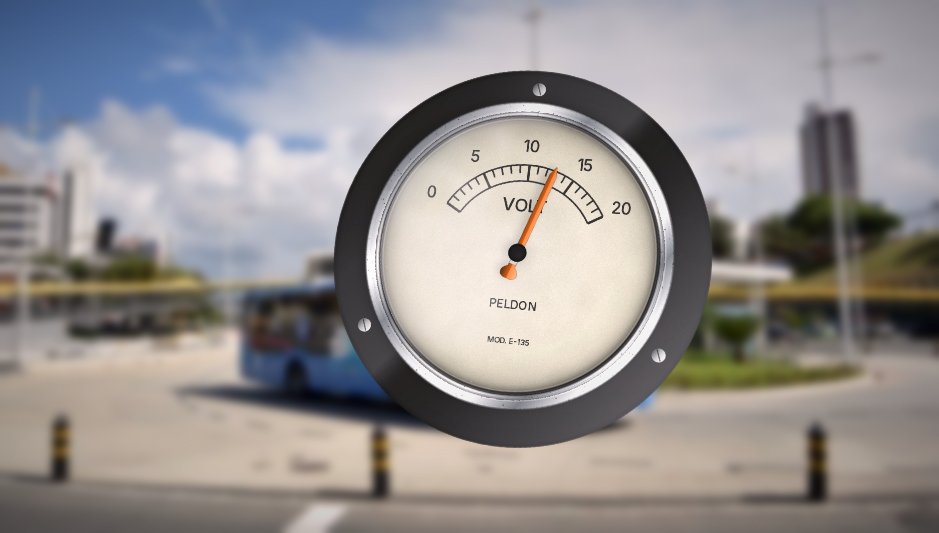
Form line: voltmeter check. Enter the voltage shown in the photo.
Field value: 13 V
